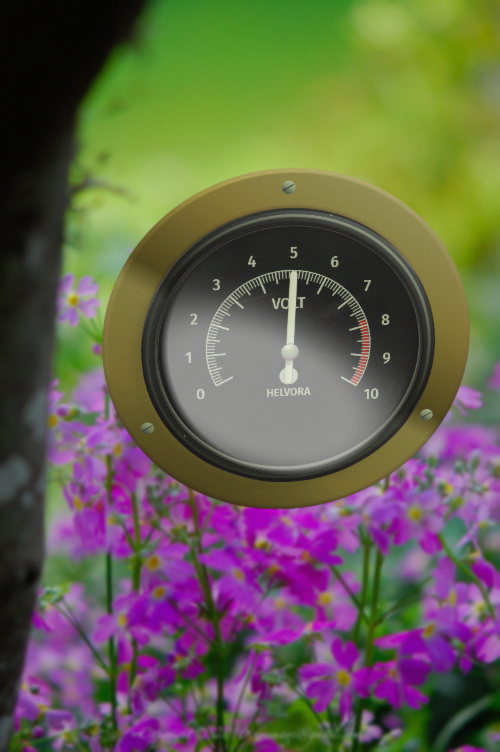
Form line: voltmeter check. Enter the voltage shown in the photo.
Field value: 5 V
